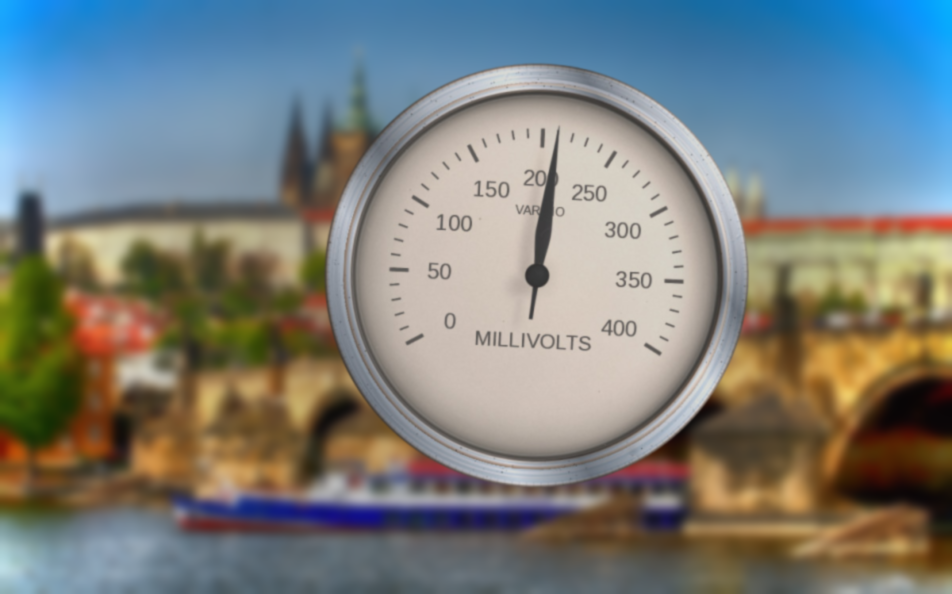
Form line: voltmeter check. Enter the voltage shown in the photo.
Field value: 210 mV
